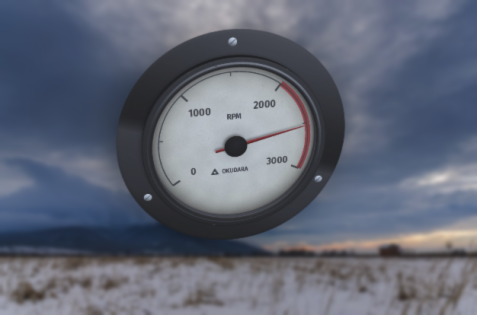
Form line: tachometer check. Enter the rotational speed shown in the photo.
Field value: 2500 rpm
